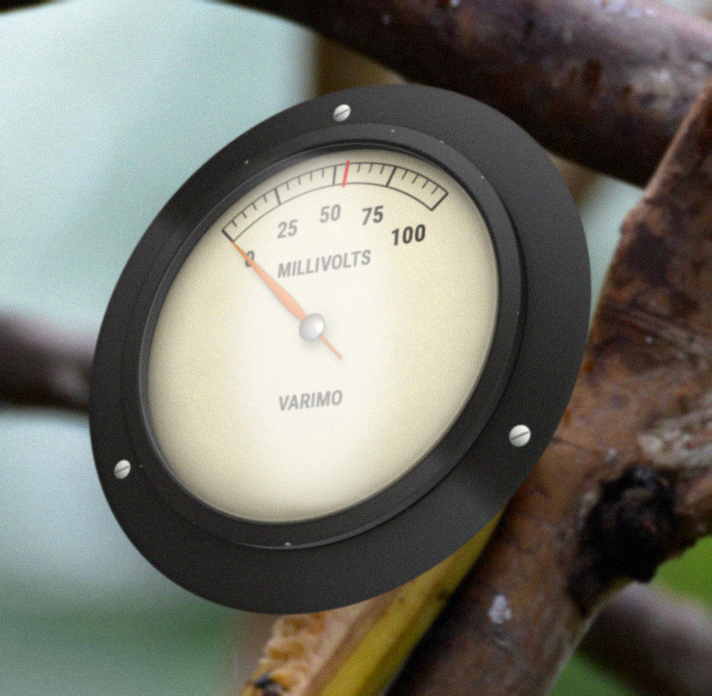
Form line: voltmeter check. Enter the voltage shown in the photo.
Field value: 0 mV
